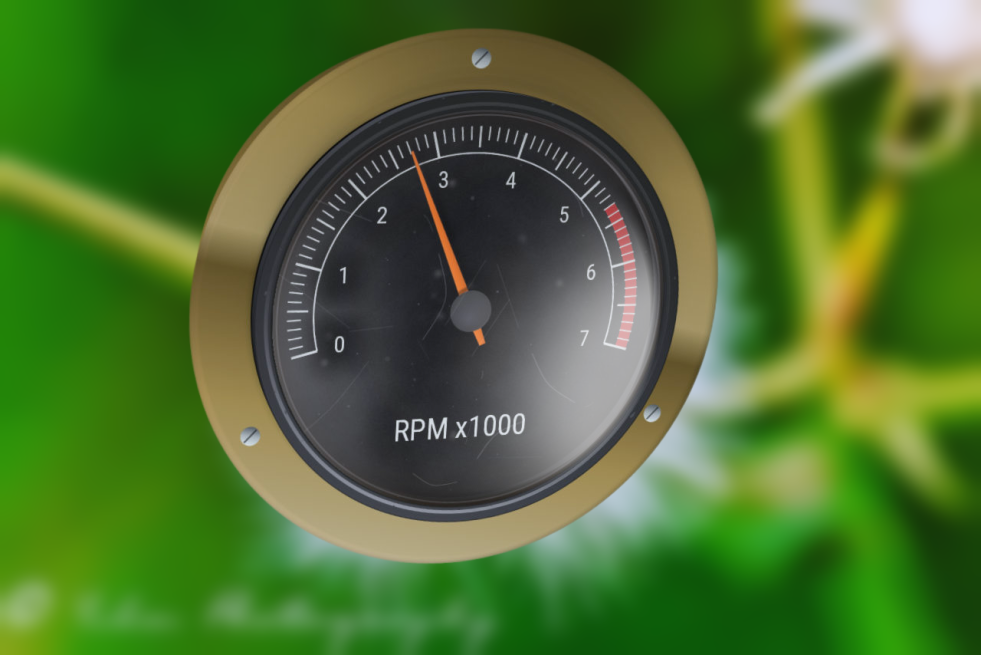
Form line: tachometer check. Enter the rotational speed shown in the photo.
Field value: 2700 rpm
